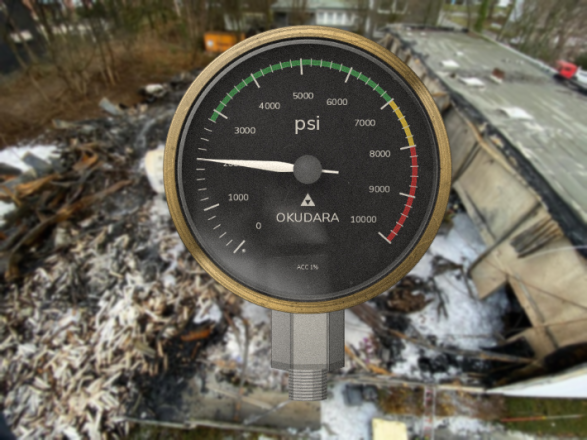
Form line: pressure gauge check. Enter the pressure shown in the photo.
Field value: 2000 psi
